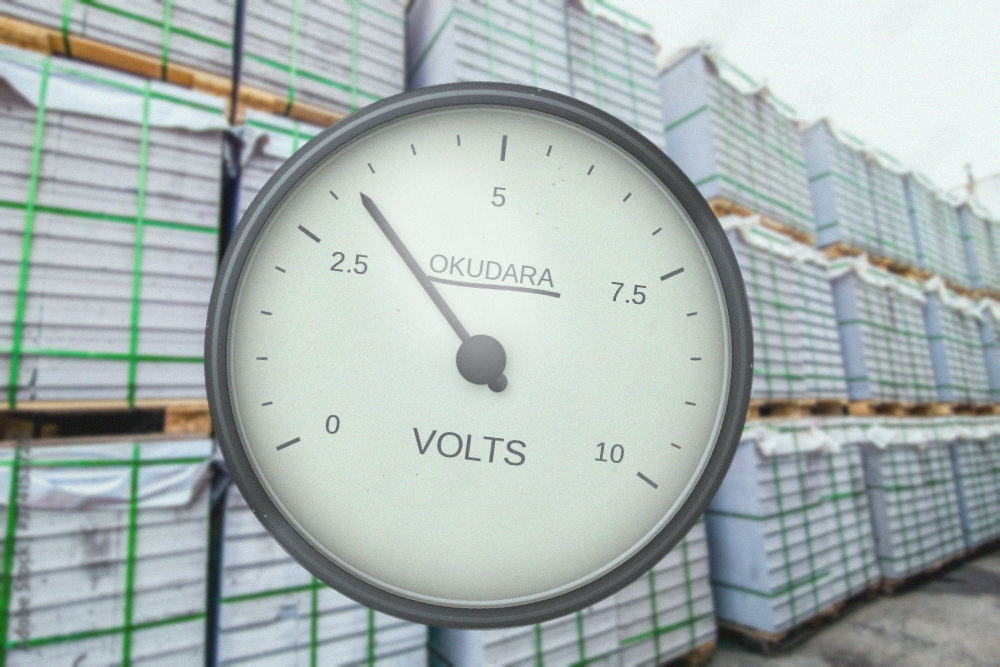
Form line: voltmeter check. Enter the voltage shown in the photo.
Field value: 3.25 V
